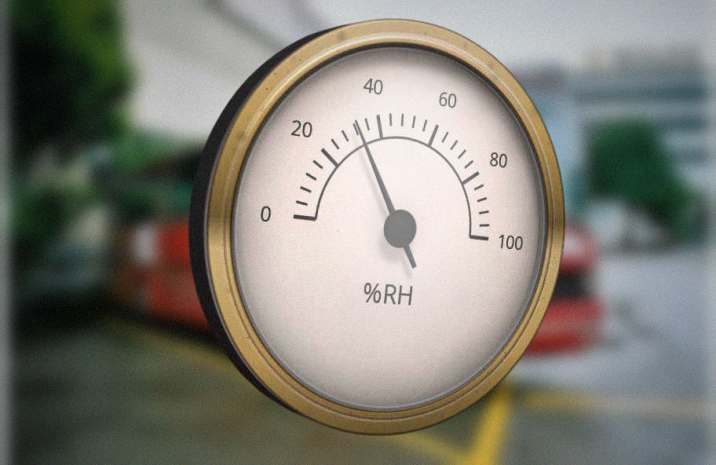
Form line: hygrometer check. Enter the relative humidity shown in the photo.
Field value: 32 %
